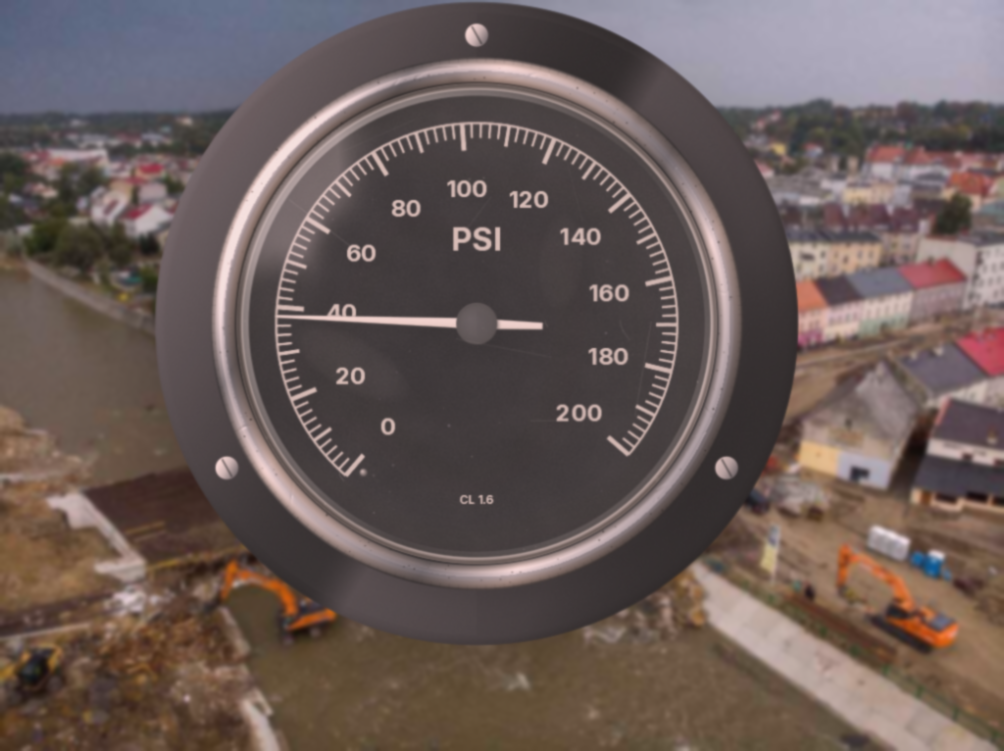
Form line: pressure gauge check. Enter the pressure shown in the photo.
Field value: 38 psi
